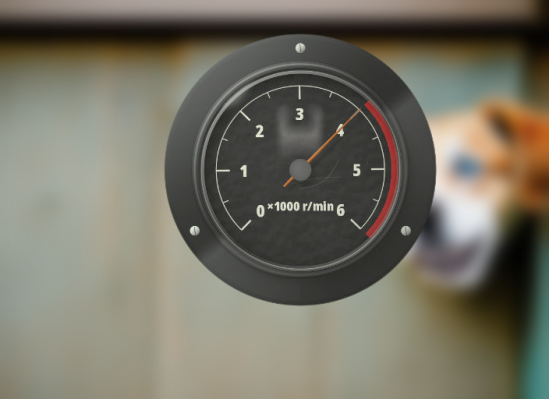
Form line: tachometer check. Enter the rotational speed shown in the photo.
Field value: 4000 rpm
